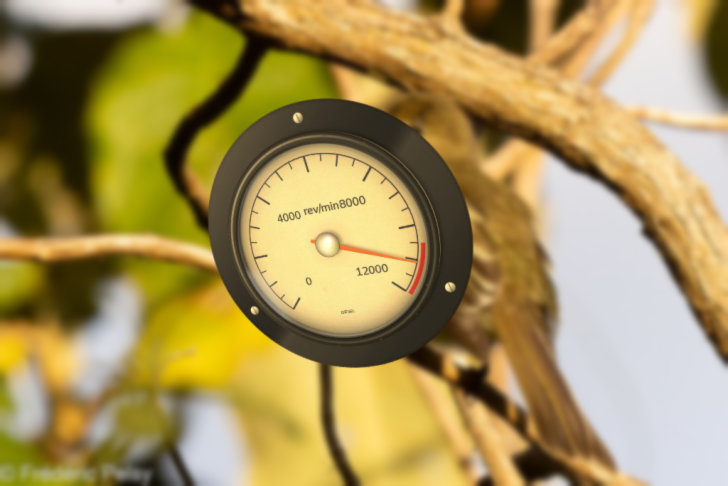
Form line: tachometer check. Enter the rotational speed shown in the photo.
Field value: 11000 rpm
